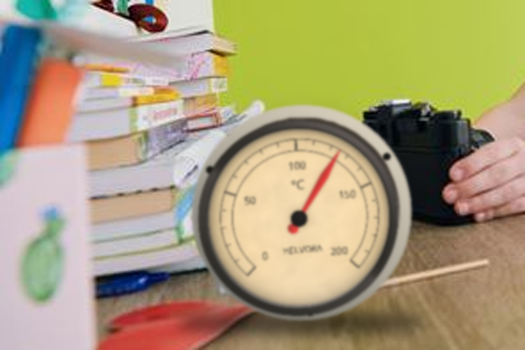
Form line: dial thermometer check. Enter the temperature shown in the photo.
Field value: 125 °C
